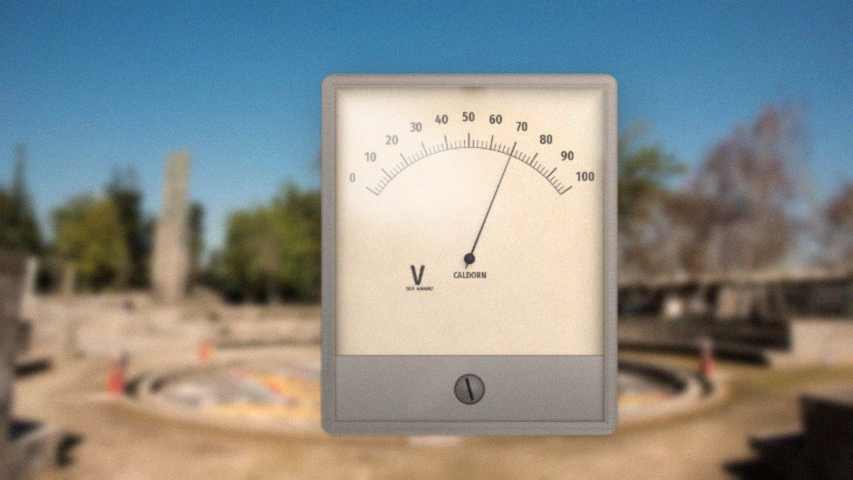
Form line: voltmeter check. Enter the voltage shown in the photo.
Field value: 70 V
